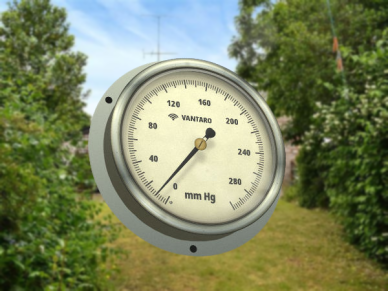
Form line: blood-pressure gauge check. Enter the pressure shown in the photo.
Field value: 10 mmHg
